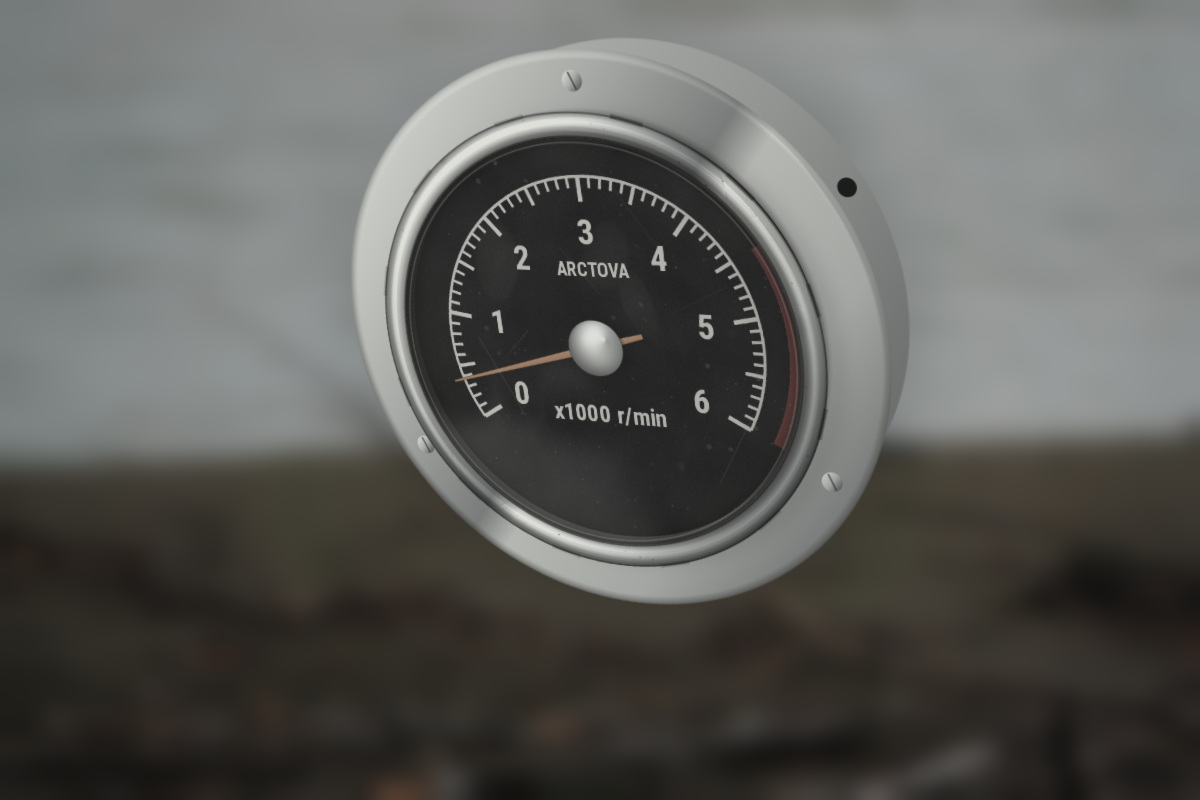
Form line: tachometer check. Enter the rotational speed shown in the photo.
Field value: 400 rpm
